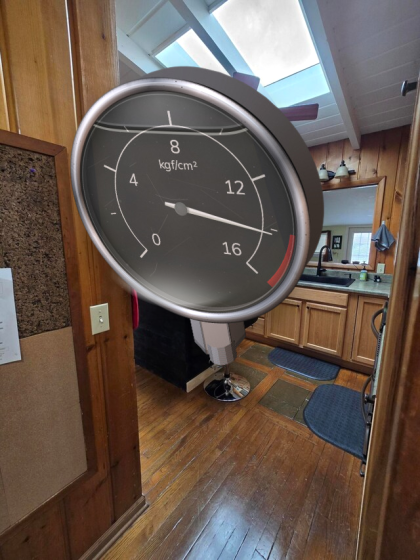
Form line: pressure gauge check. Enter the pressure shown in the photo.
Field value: 14 kg/cm²
